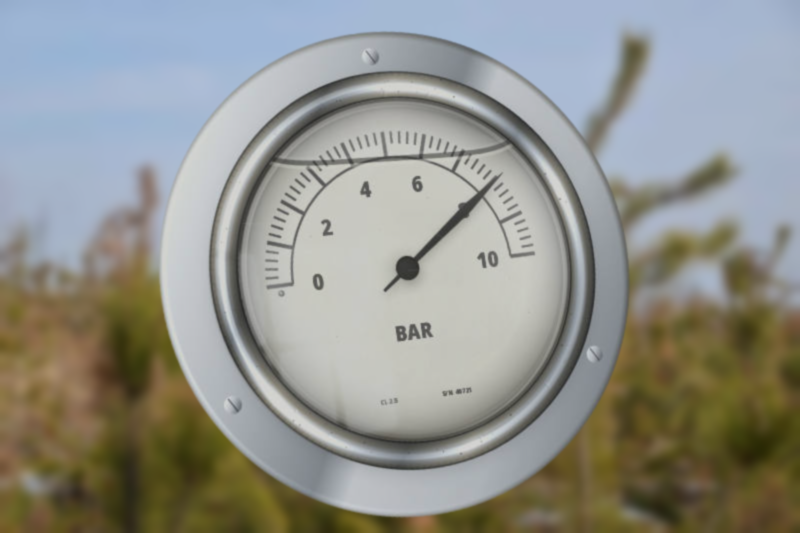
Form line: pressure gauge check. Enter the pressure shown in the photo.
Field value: 8 bar
